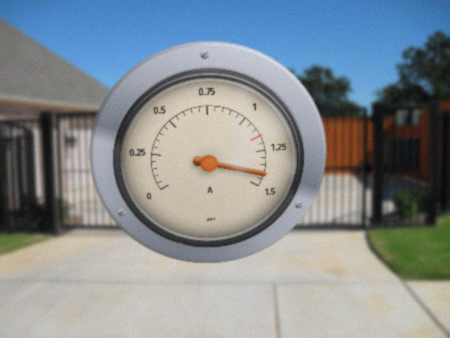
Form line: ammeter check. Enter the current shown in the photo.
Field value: 1.4 A
